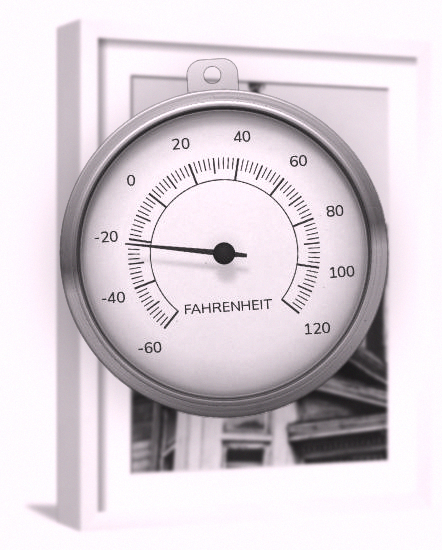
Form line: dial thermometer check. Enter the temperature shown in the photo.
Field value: -22 °F
